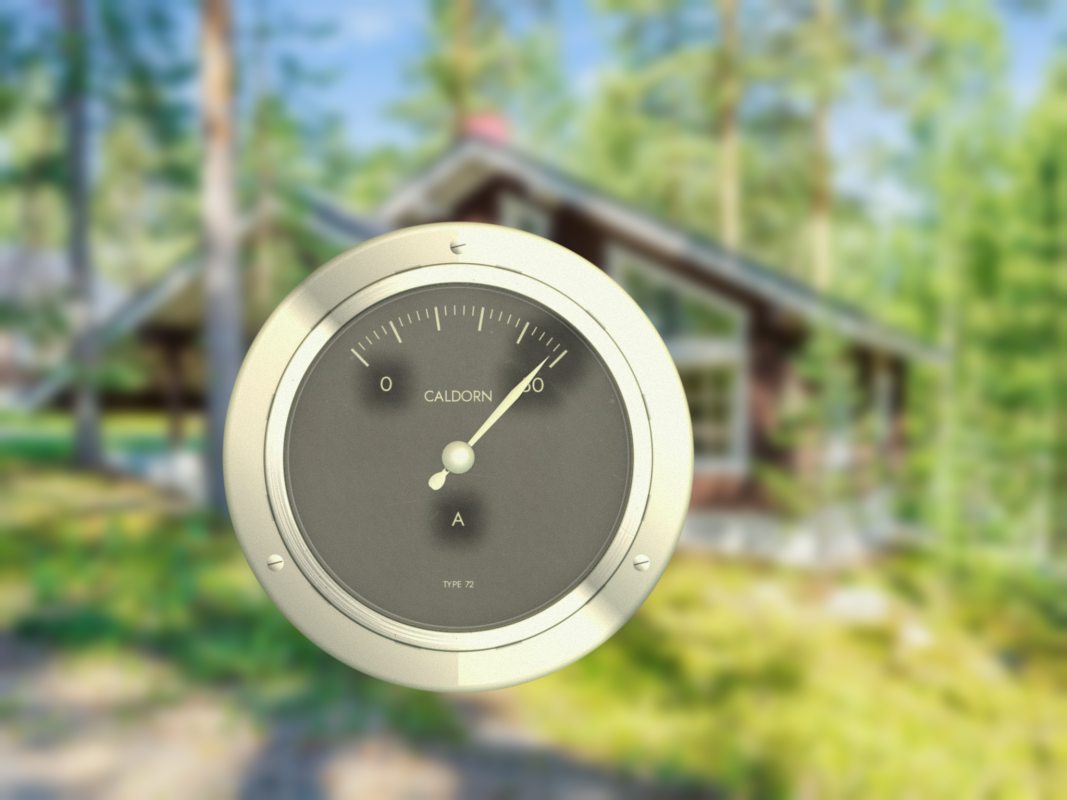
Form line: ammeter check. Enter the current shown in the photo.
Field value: 48 A
